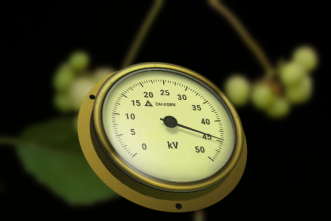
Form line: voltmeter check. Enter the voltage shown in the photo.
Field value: 45 kV
